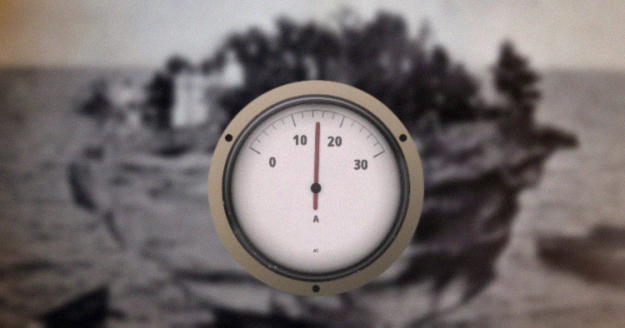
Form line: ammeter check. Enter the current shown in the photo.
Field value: 15 A
